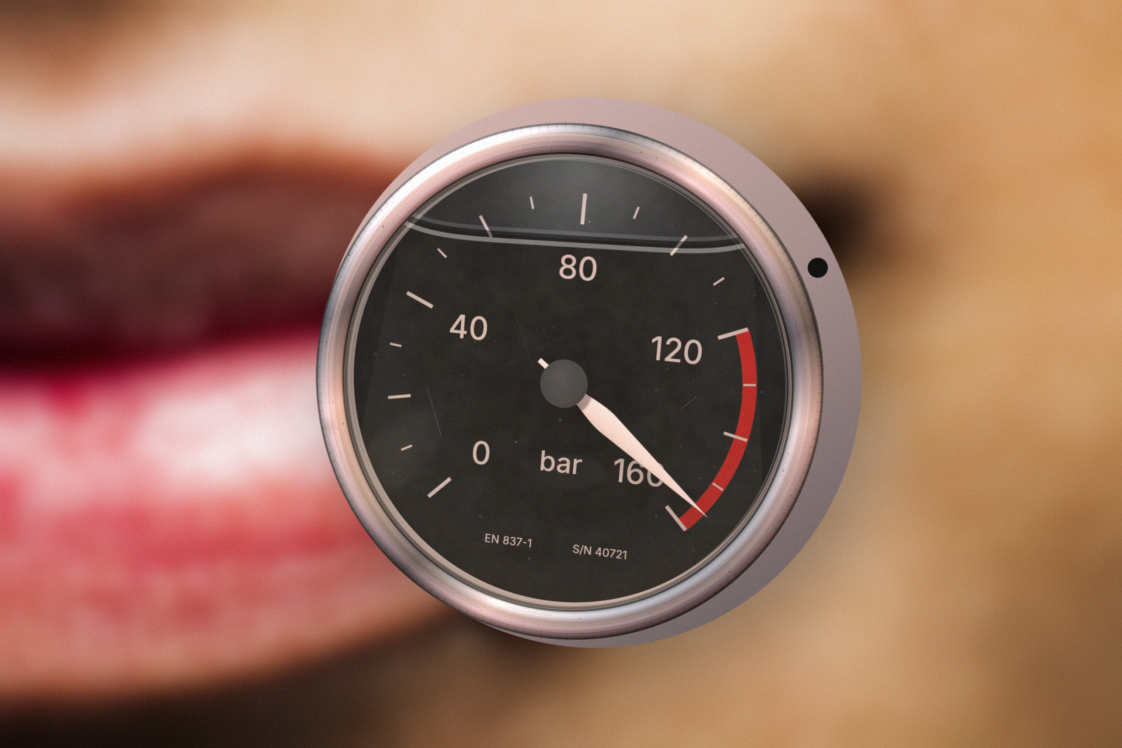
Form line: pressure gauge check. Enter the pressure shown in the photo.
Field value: 155 bar
